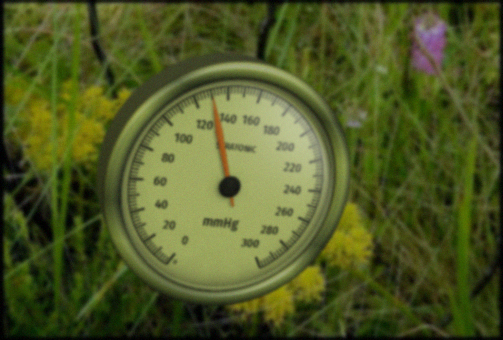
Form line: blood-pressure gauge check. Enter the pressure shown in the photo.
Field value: 130 mmHg
